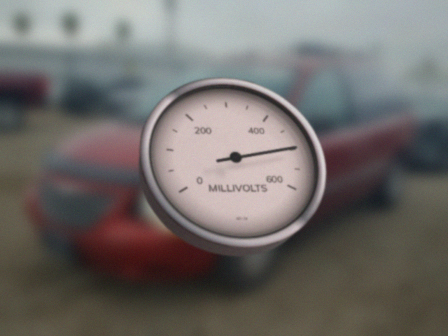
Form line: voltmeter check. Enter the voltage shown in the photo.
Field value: 500 mV
